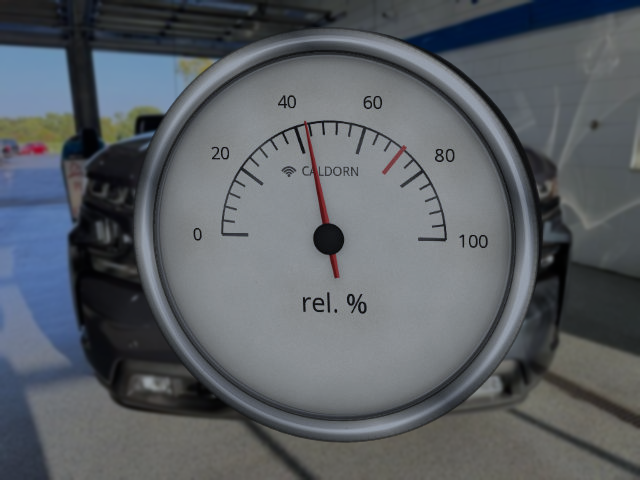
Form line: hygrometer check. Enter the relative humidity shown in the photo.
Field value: 44 %
